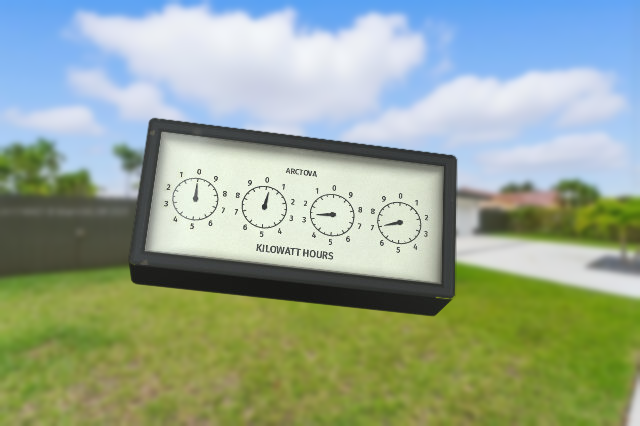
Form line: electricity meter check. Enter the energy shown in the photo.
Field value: 27 kWh
